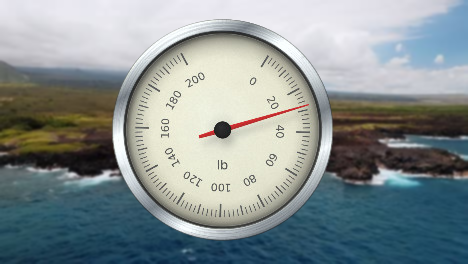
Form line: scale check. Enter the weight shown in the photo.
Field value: 28 lb
